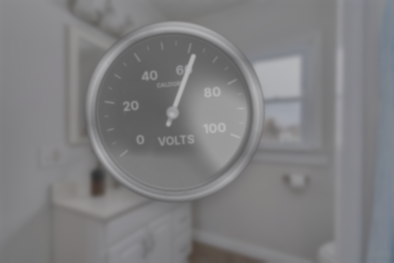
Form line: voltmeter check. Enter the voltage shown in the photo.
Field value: 62.5 V
